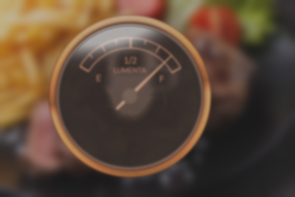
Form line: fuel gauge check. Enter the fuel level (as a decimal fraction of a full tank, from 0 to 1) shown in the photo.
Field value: 0.875
